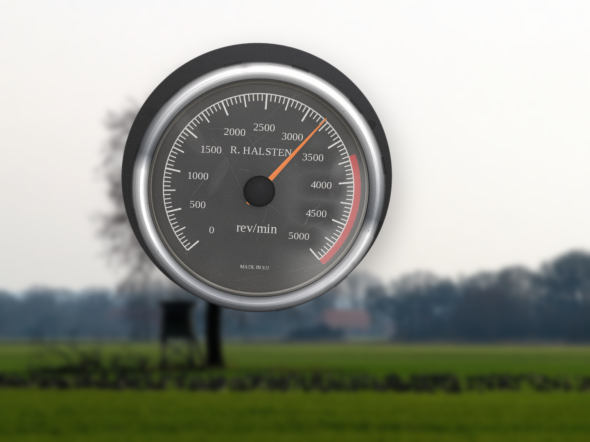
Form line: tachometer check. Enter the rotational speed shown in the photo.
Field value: 3200 rpm
